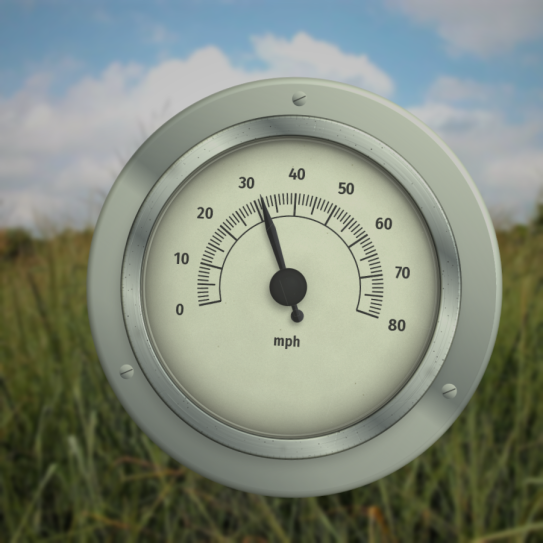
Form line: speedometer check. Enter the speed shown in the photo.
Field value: 32 mph
